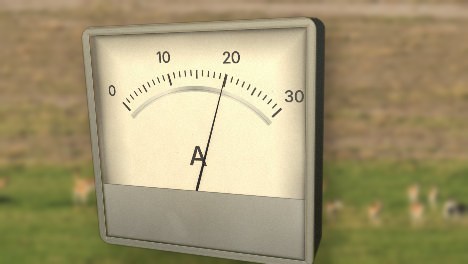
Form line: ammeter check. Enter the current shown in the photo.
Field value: 20 A
